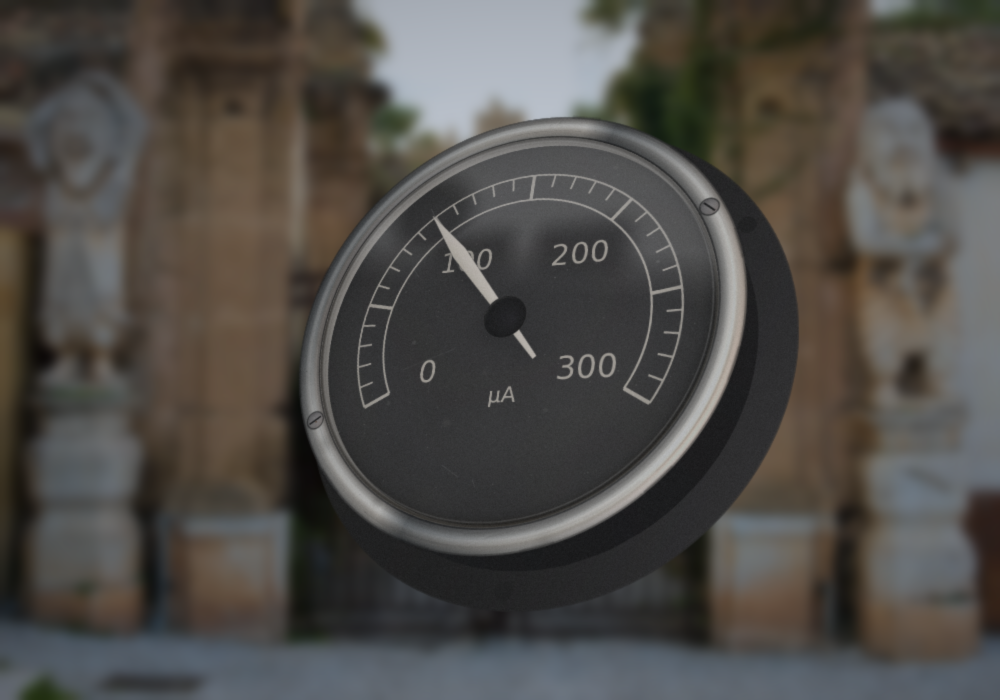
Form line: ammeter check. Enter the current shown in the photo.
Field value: 100 µA
